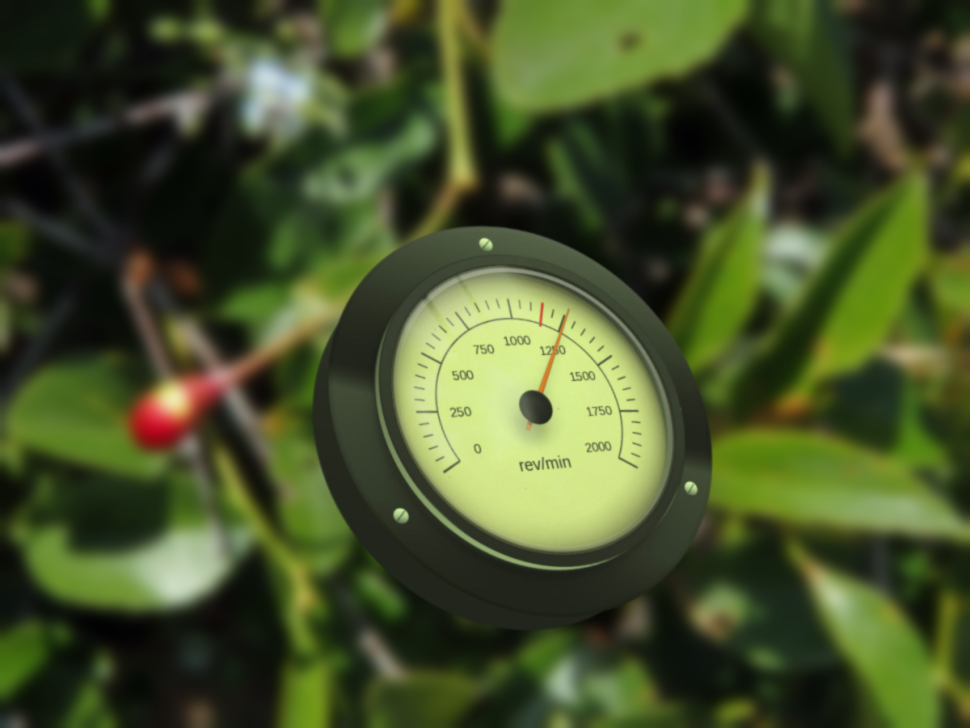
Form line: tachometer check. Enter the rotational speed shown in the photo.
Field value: 1250 rpm
